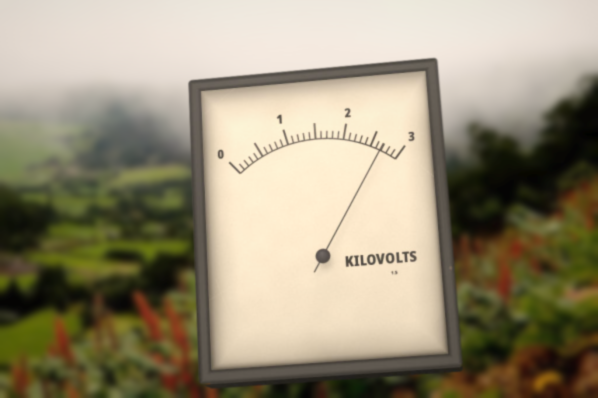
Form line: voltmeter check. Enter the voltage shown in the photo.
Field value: 2.7 kV
